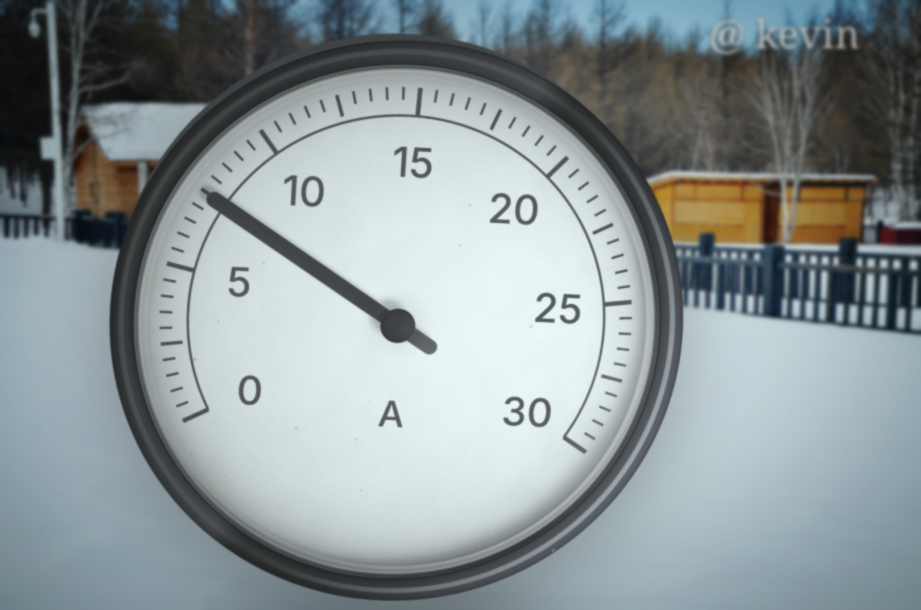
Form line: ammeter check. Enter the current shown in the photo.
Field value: 7.5 A
